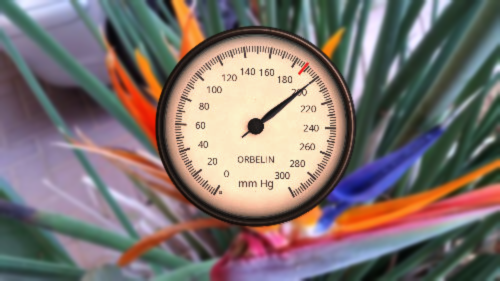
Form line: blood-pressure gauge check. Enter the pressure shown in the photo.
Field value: 200 mmHg
